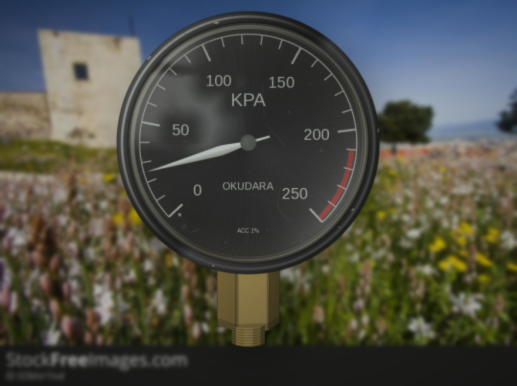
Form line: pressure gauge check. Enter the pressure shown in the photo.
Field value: 25 kPa
